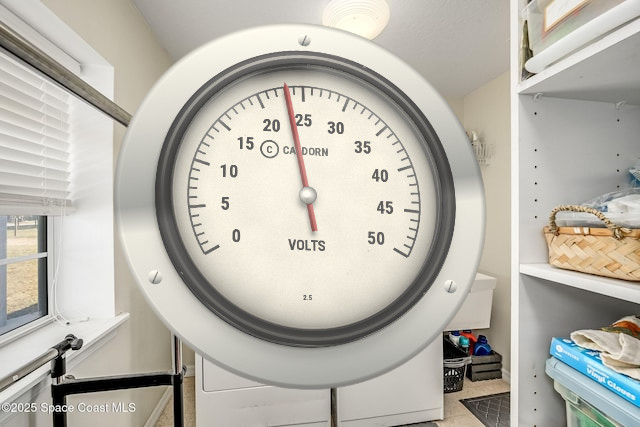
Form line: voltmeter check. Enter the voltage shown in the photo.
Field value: 23 V
